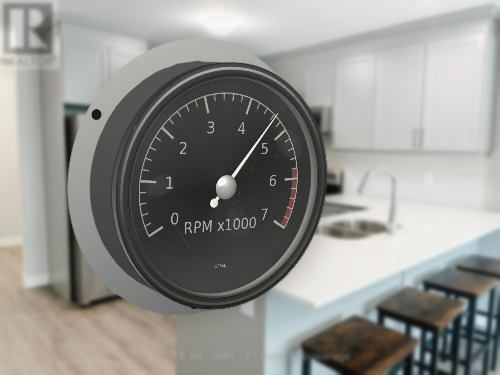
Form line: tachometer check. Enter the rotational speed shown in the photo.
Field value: 4600 rpm
